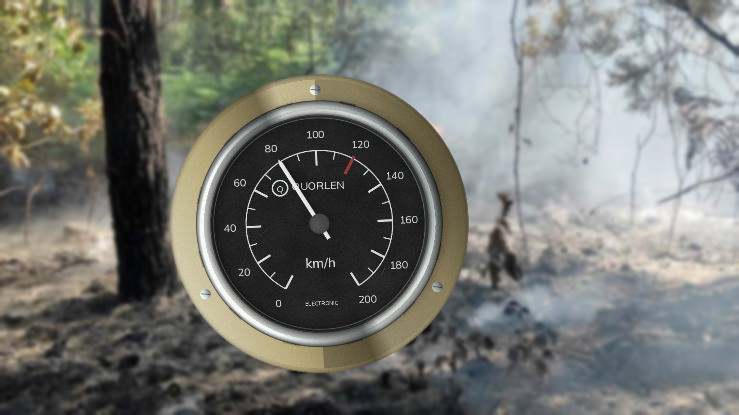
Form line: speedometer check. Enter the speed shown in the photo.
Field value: 80 km/h
